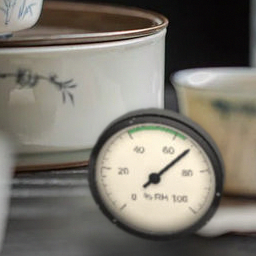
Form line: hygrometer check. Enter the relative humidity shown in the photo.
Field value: 68 %
